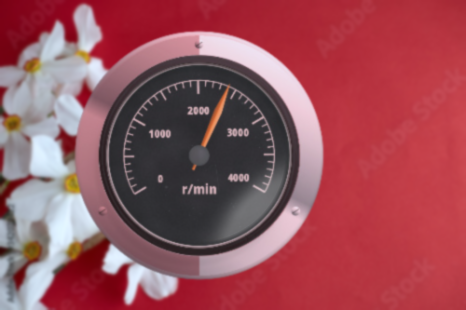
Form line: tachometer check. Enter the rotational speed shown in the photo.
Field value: 2400 rpm
